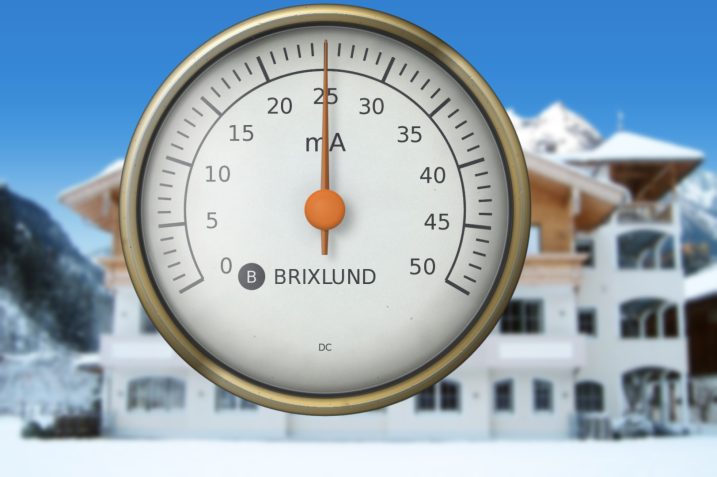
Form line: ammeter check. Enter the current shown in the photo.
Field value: 25 mA
